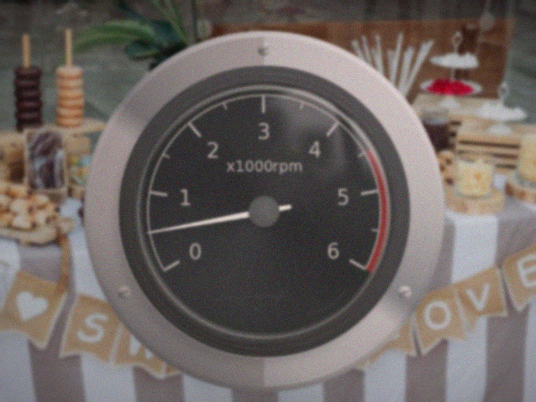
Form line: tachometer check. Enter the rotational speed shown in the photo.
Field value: 500 rpm
